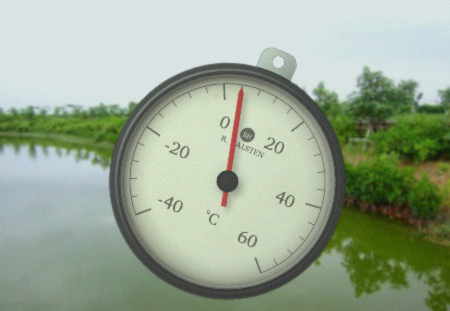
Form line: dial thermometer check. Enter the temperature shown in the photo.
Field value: 4 °C
